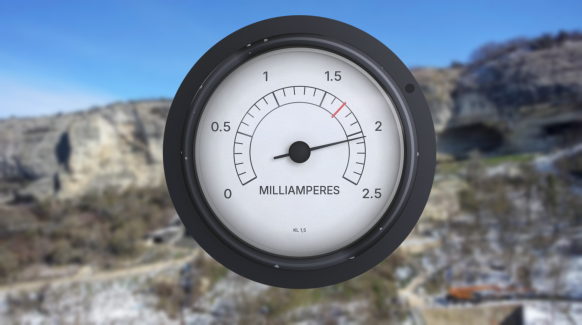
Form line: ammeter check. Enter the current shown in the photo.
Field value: 2.05 mA
